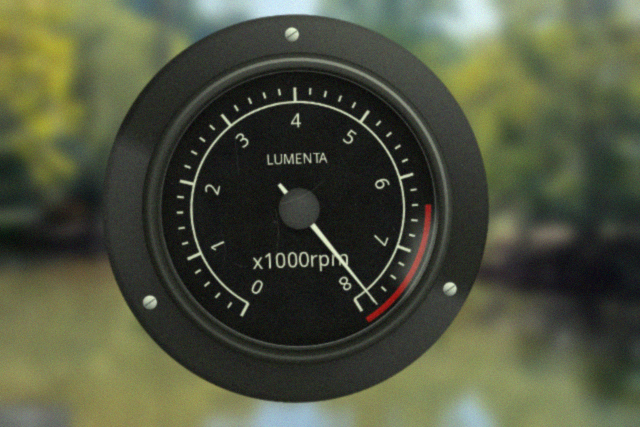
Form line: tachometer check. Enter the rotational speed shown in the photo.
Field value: 7800 rpm
